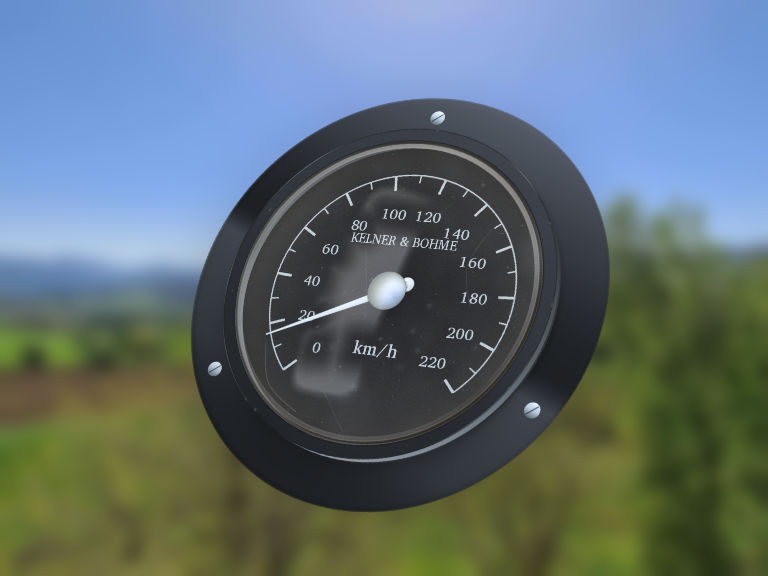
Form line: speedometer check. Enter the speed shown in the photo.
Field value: 15 km/h
